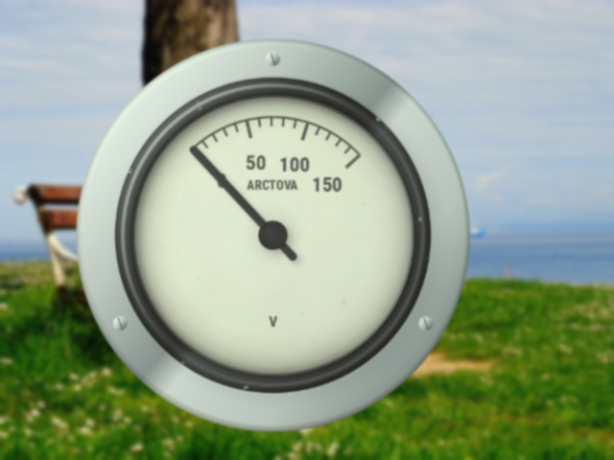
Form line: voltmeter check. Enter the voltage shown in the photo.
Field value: 0 V
